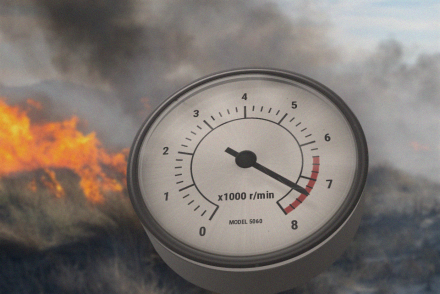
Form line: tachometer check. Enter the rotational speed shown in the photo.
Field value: 7400 rpm
